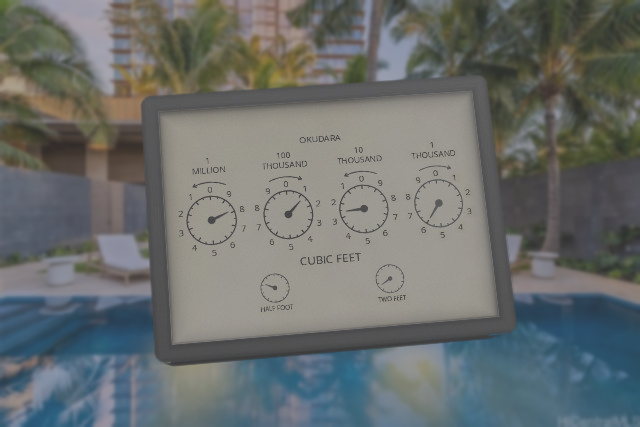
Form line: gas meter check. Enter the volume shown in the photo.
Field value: 812600 ft³
